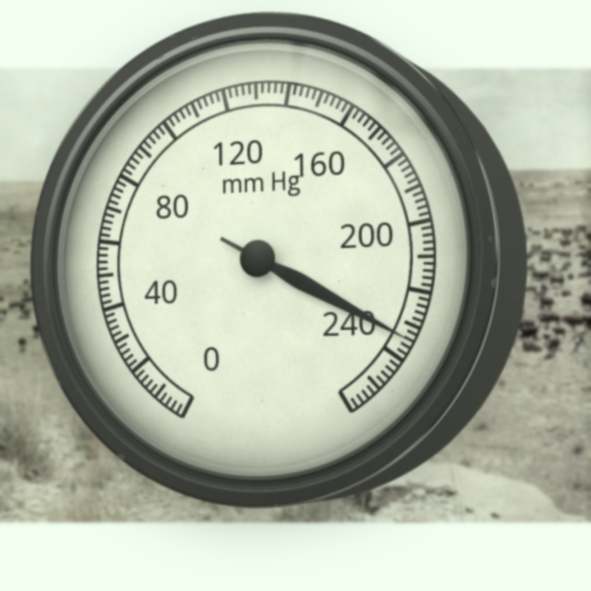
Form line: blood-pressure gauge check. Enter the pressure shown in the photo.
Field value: 234 mmHg
